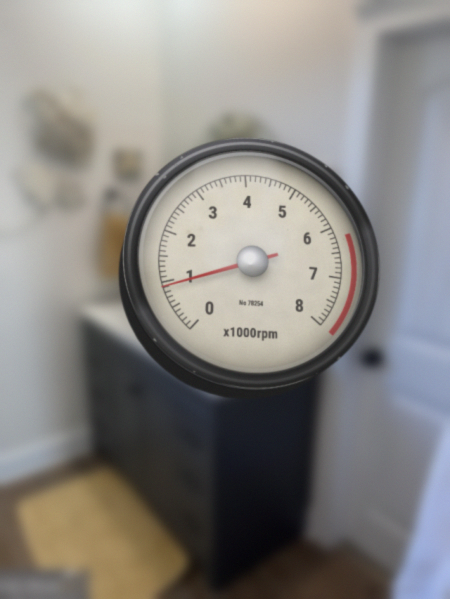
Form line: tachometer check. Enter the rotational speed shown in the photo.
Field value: 900 rpm
